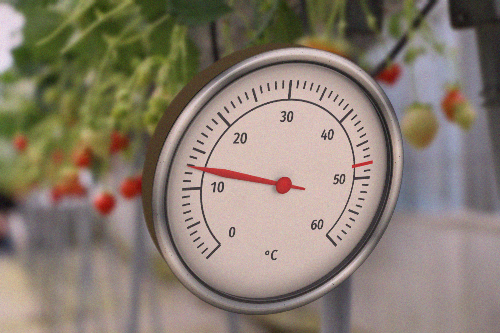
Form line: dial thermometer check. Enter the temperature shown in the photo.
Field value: 13 °C
